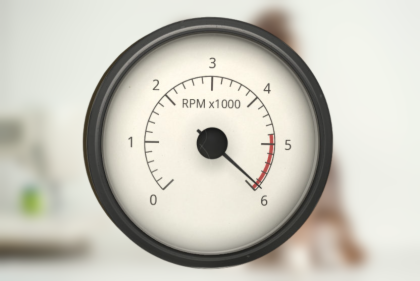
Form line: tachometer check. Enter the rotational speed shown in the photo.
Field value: 5900 rpm
